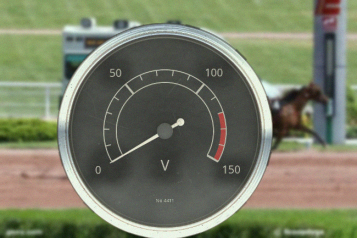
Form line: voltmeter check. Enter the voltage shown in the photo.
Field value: 0 V
